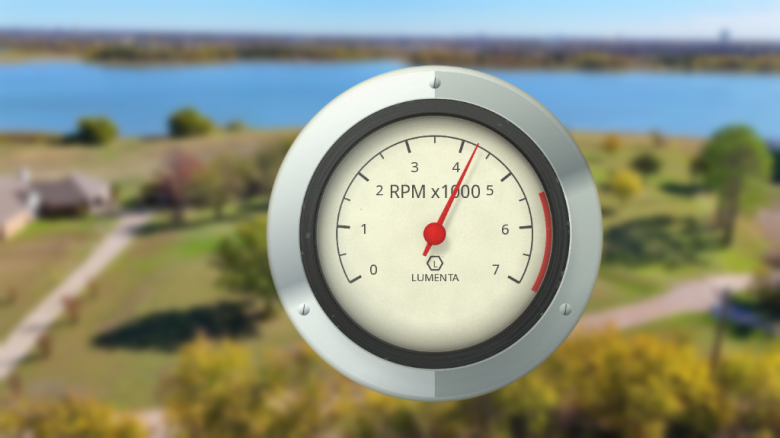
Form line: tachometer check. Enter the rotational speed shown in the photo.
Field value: 4250 rpm
